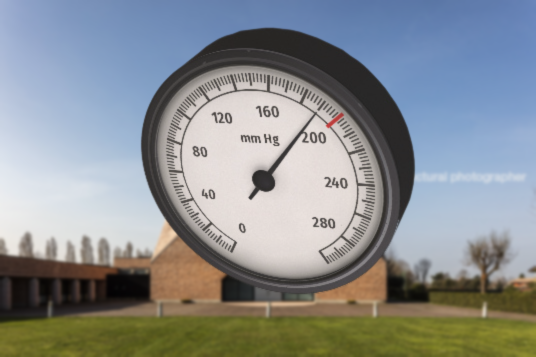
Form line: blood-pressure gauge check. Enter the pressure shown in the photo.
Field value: 190 mmHg
